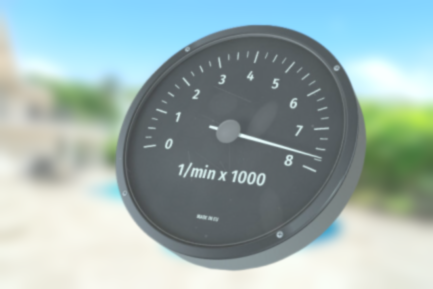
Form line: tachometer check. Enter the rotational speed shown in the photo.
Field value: 7750 rpm
